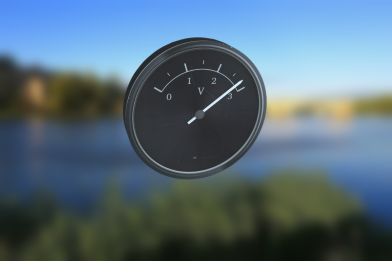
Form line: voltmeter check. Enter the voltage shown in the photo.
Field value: 2.75 V
